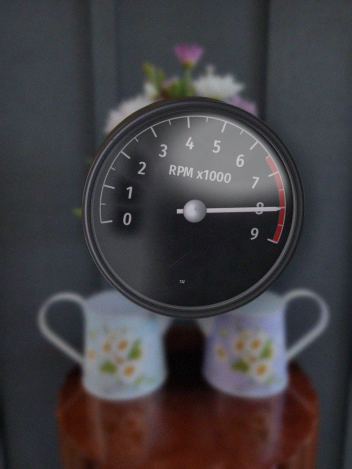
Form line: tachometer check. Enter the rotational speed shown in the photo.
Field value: 8000 rpm
